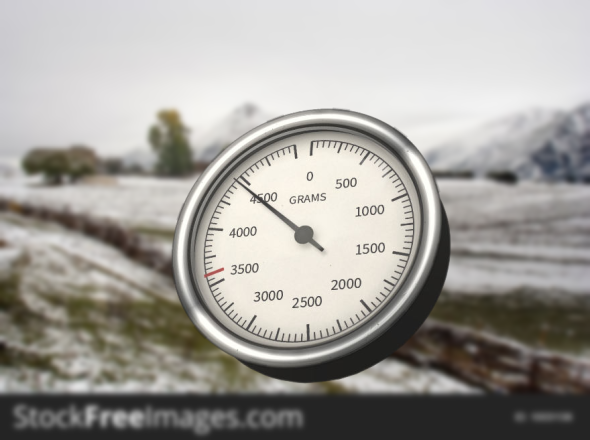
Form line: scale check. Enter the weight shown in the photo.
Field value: 4450 g
